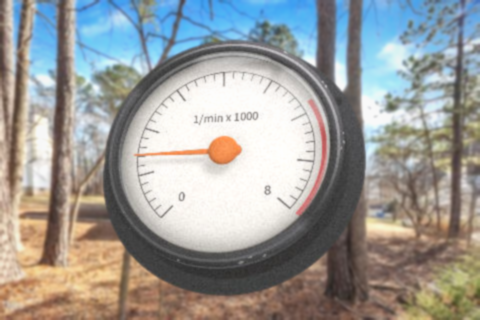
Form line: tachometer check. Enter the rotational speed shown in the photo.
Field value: 1400 rpm
